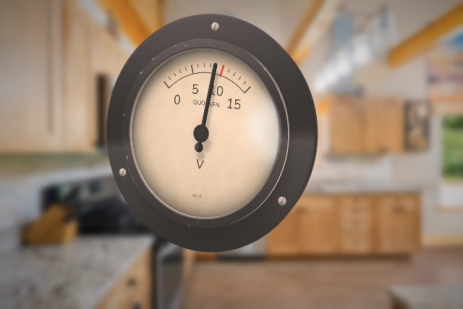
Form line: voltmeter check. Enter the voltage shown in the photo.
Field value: 9 V
